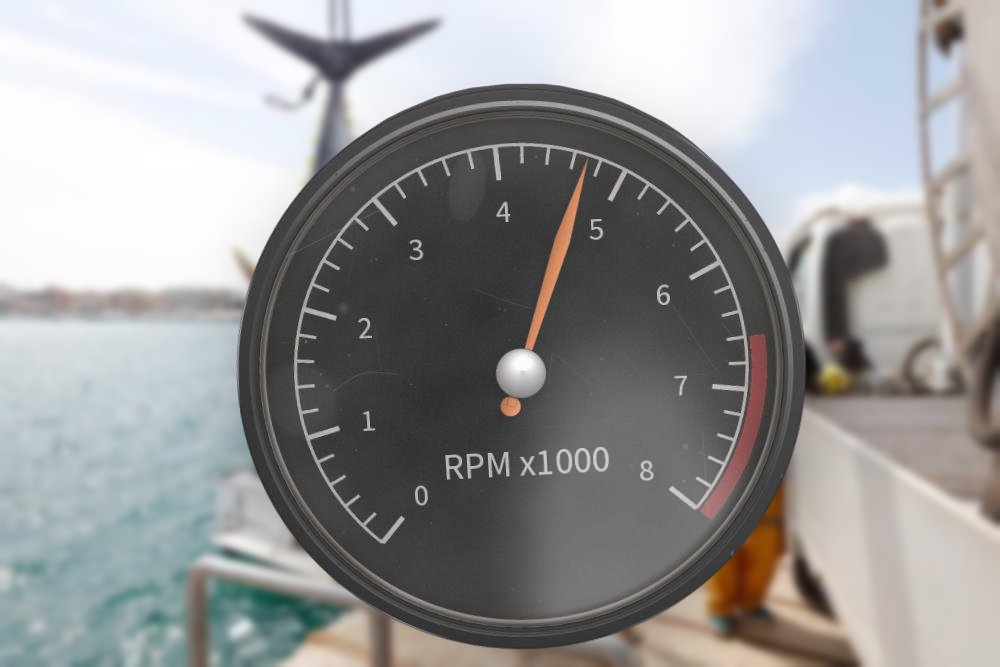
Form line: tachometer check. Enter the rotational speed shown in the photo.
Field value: 4700 rpm
